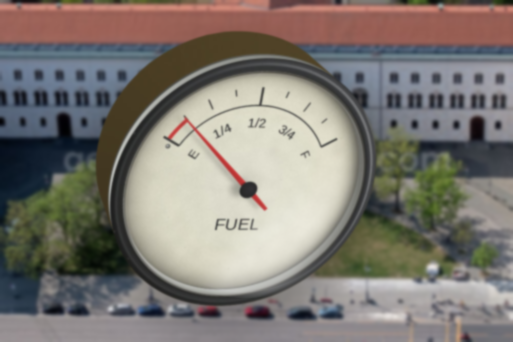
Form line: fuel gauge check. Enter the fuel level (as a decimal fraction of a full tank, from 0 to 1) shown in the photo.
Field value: 0.125
